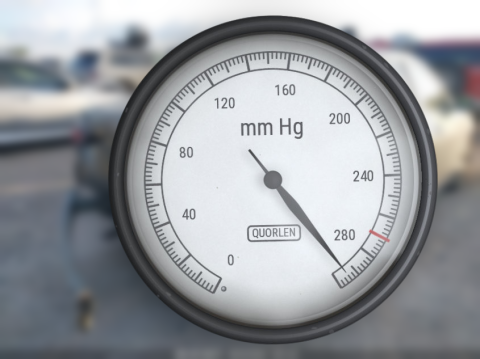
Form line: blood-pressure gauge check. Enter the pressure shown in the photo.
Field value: 294 mmHg
